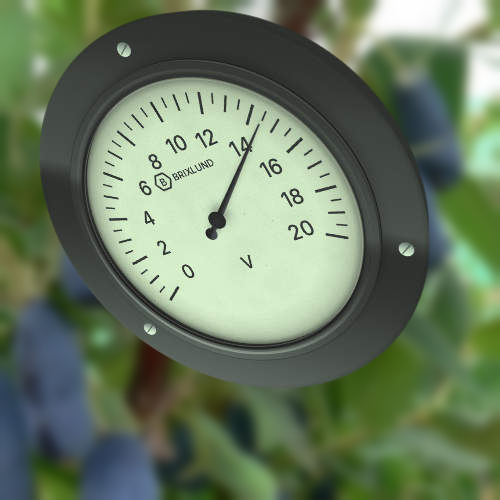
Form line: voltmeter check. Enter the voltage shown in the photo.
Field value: 14.5 V
